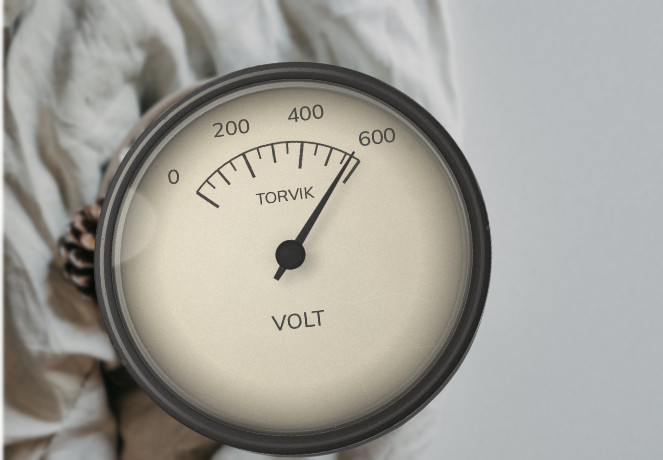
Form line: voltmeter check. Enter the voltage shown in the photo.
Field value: 575 V
